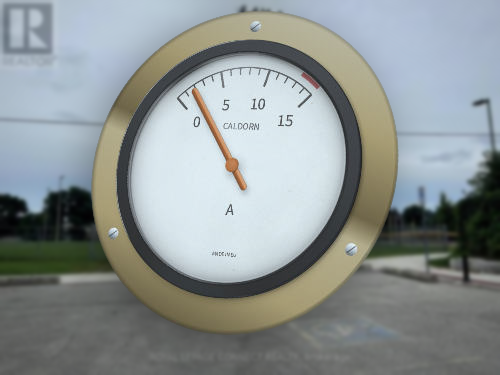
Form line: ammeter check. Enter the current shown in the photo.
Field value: 2 A
